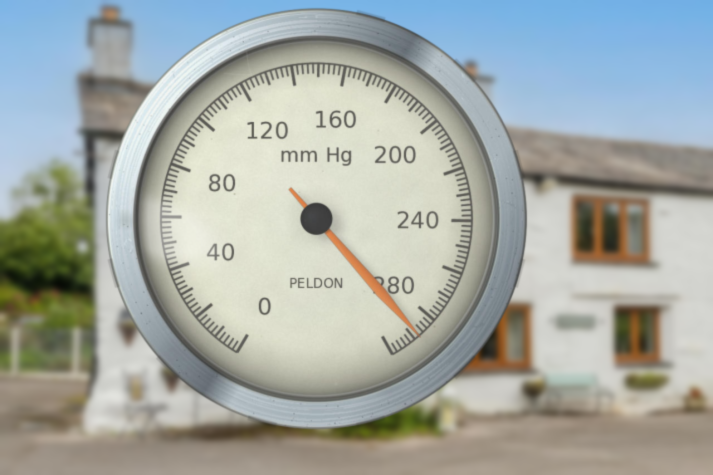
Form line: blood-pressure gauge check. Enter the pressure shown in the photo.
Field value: 288 mmHg
